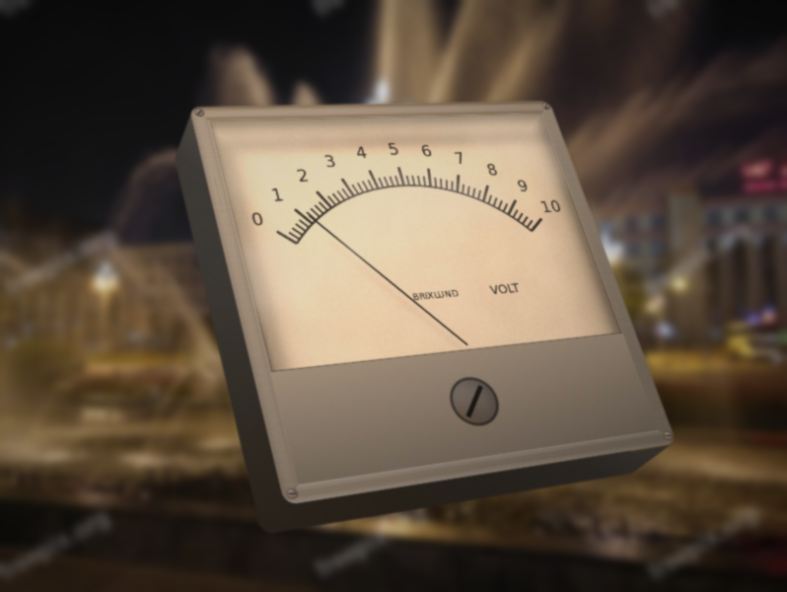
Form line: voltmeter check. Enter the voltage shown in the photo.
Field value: 1 V
